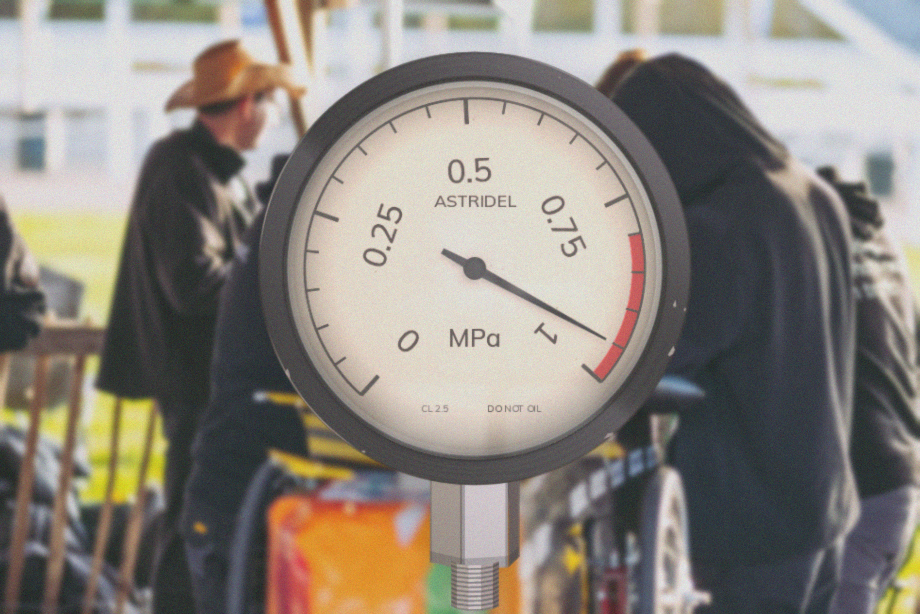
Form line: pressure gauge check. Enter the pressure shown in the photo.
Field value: 0.95 MPa
